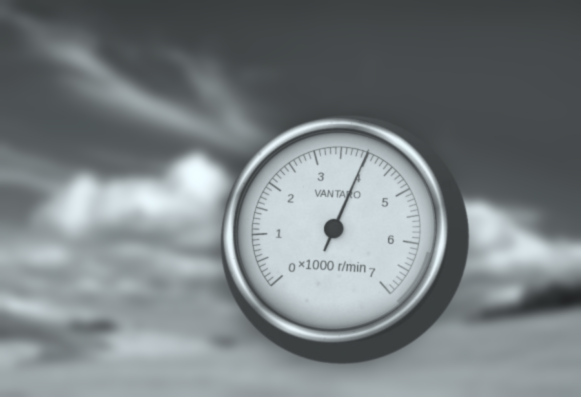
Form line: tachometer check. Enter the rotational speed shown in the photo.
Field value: 4000 rpm
